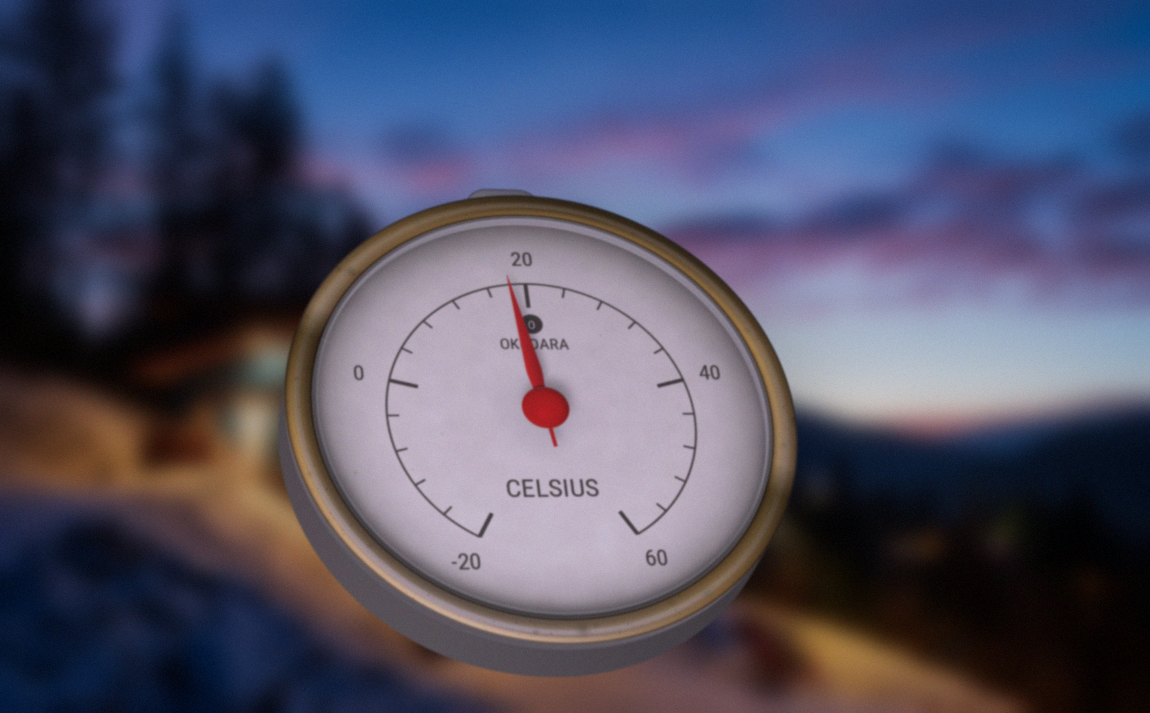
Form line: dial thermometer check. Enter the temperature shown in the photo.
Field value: 18 °C
